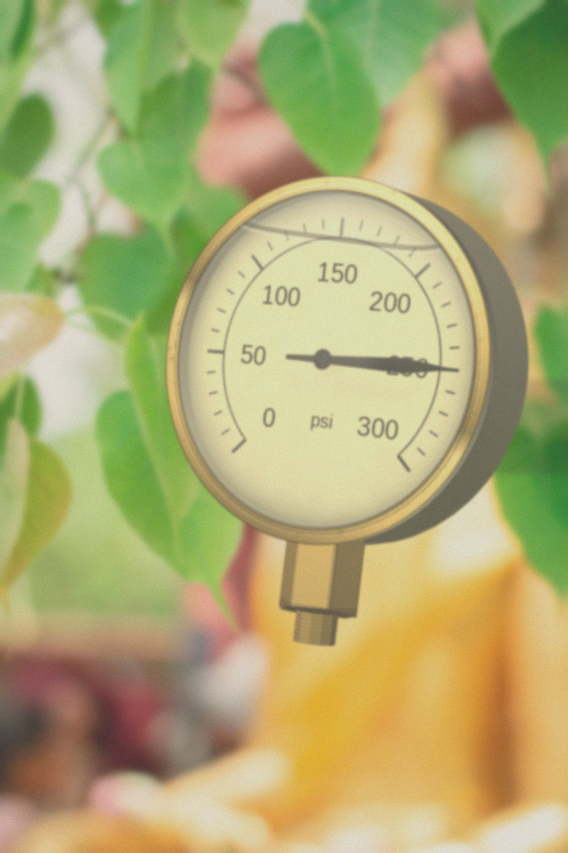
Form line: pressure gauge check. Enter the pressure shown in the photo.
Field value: 250 psi
